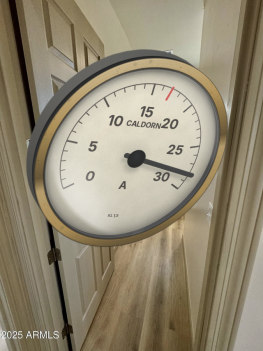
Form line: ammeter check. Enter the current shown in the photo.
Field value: 28 A
